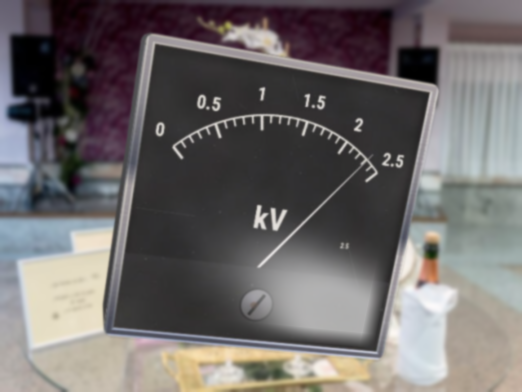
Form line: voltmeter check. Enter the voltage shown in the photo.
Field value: 2.3 kV
